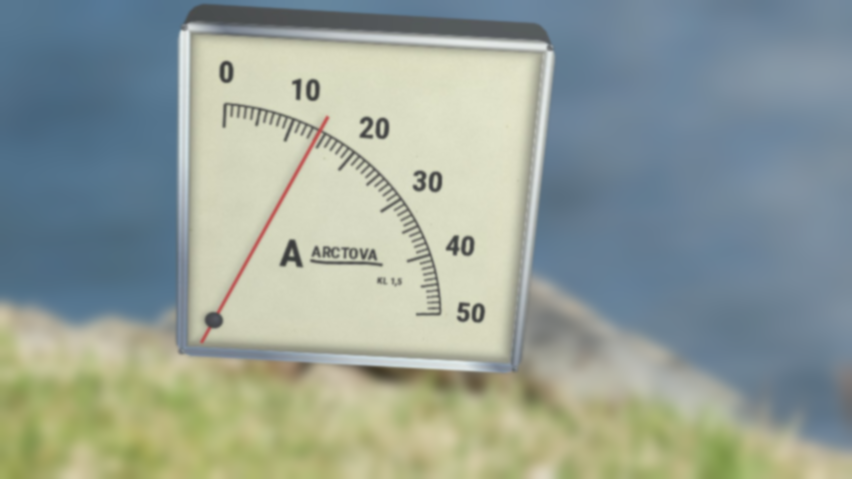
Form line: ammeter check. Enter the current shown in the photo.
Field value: 14 A
